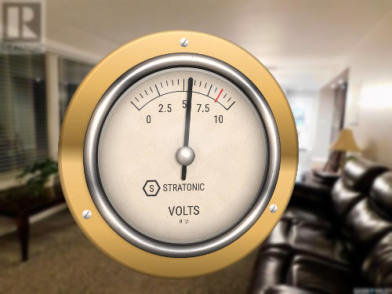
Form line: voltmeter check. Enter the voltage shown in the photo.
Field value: 5.5 V
